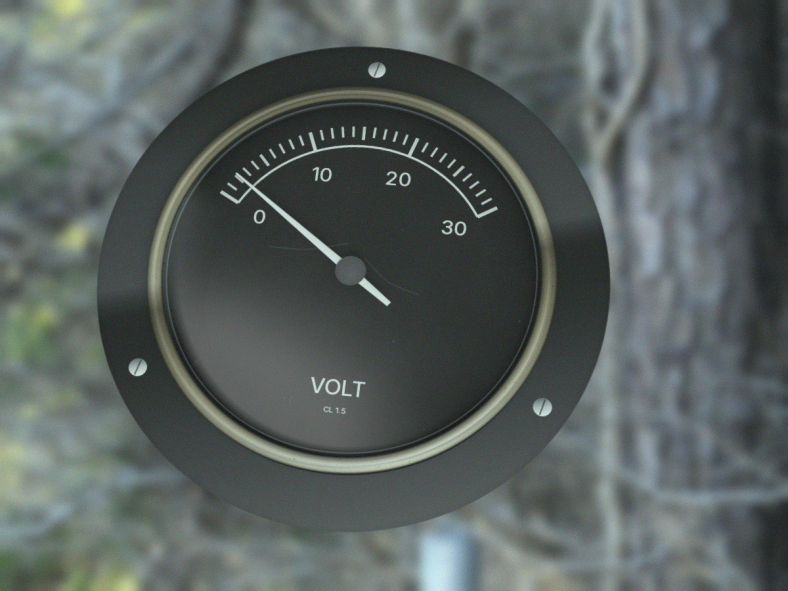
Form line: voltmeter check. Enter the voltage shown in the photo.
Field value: 2 V
